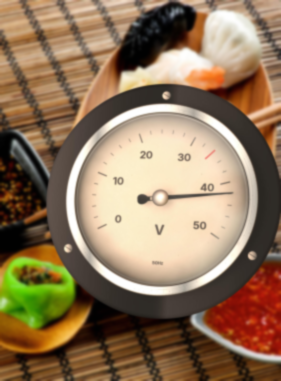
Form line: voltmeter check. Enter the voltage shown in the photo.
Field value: 42 V
